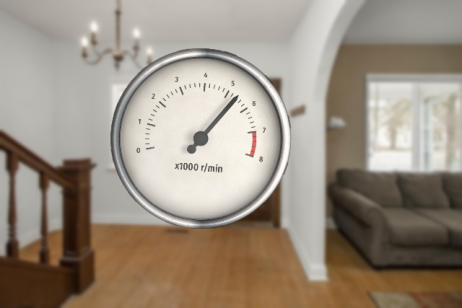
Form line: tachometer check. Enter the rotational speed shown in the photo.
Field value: 5400 rpm
